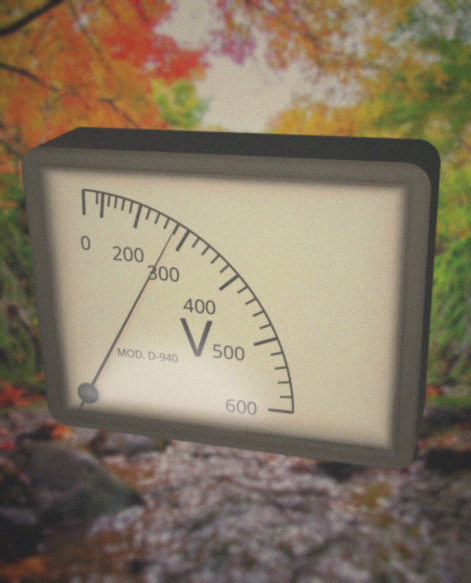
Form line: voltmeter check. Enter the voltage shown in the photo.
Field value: 280 V
